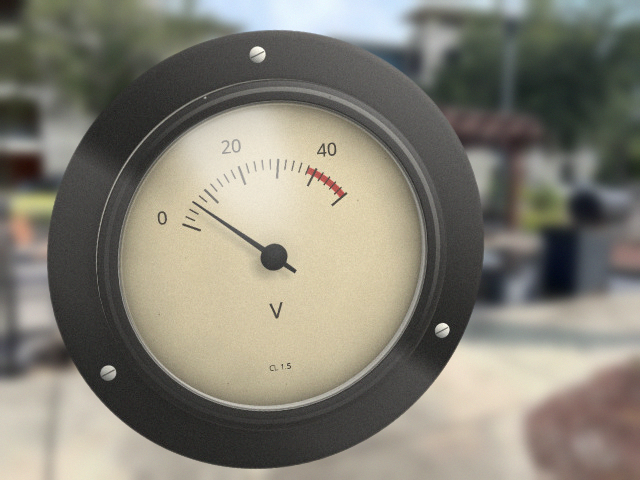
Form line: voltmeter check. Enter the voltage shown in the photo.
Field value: 6 V
